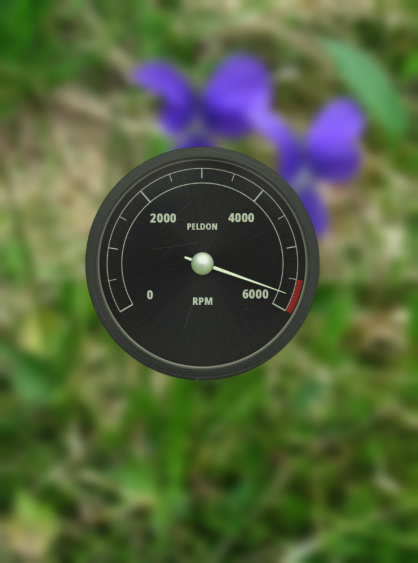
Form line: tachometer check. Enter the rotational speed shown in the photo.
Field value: 5750 rpm
